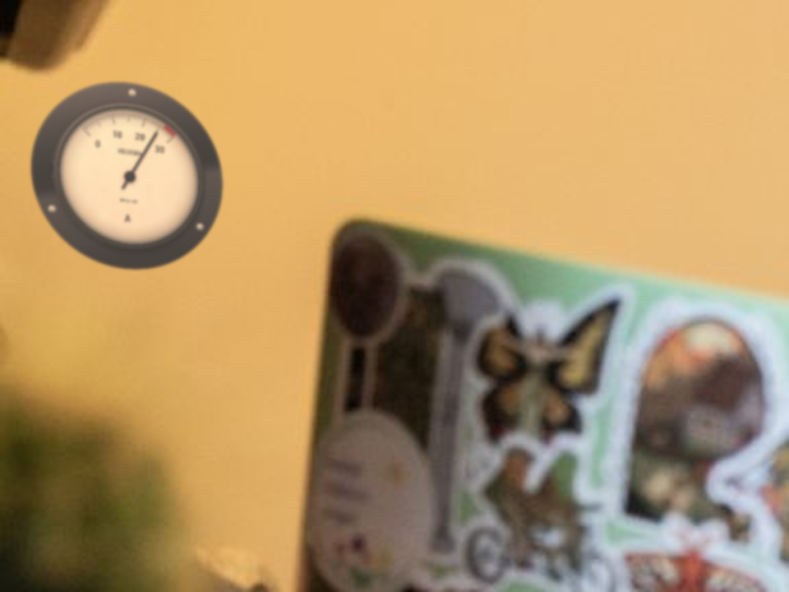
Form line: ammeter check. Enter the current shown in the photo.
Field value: 25 A
